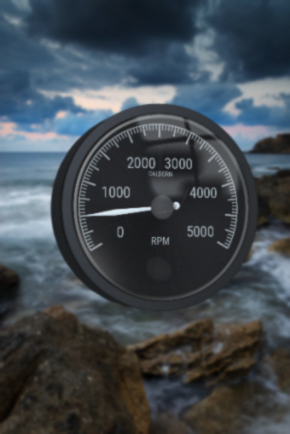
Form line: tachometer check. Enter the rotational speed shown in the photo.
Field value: 500 rpm
